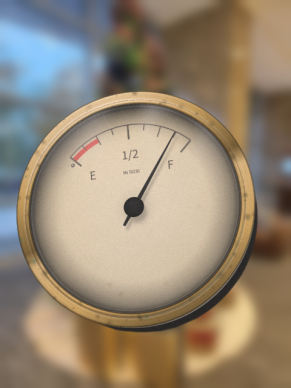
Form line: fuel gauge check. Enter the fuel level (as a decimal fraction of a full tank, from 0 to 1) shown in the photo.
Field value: 0.875
